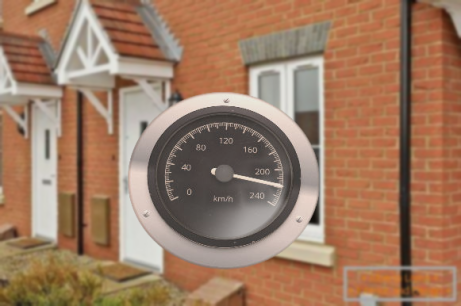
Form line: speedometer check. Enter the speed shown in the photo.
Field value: 220 km/h
